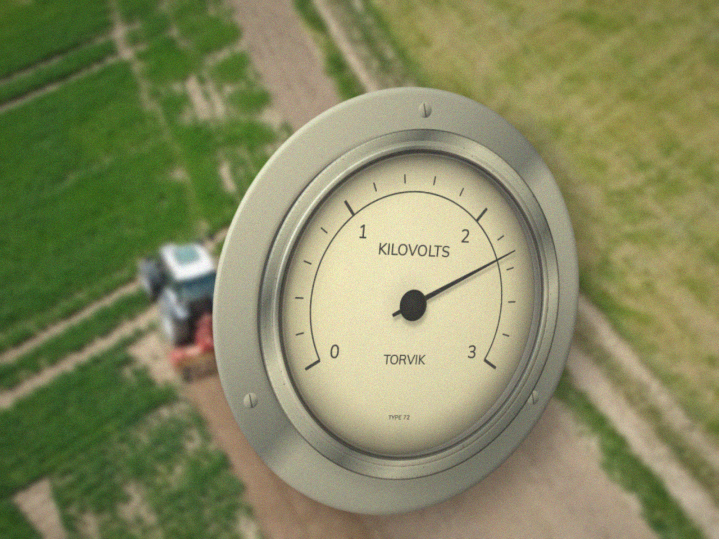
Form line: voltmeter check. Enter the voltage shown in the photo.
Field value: 2.3 kV
